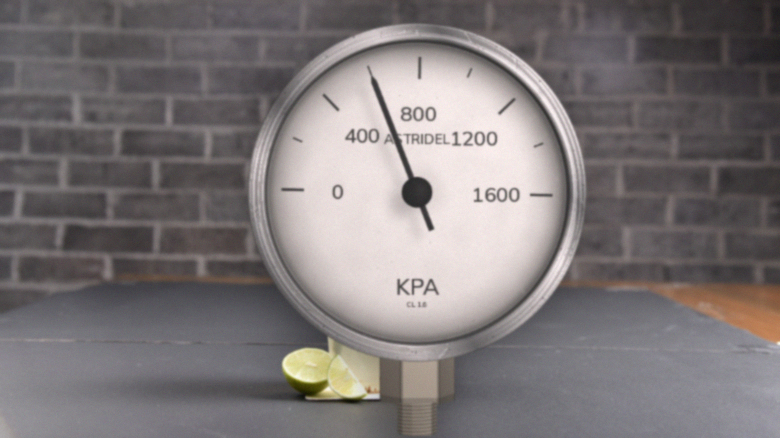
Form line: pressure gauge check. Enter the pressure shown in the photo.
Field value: 600 kPa
